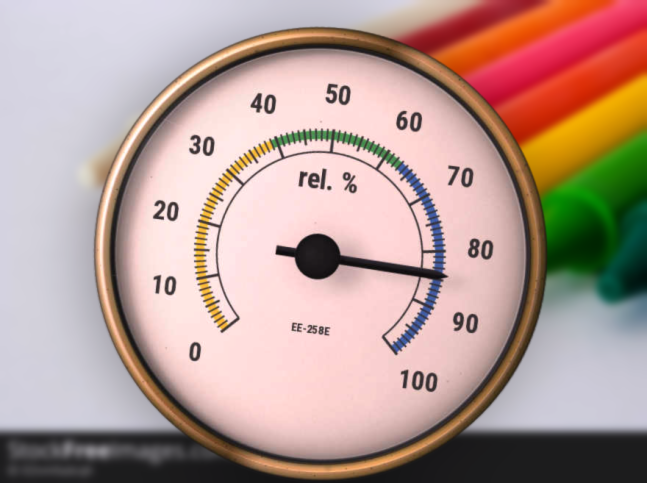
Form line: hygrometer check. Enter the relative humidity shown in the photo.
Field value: 84 %
